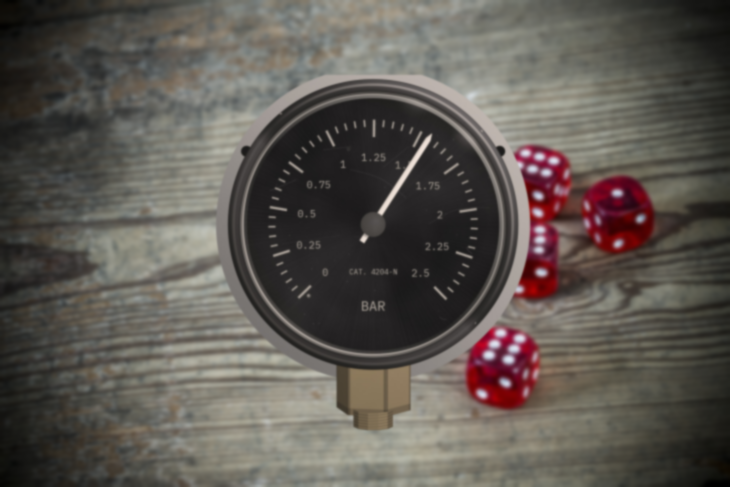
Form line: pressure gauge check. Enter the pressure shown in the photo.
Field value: 1.55 bar
